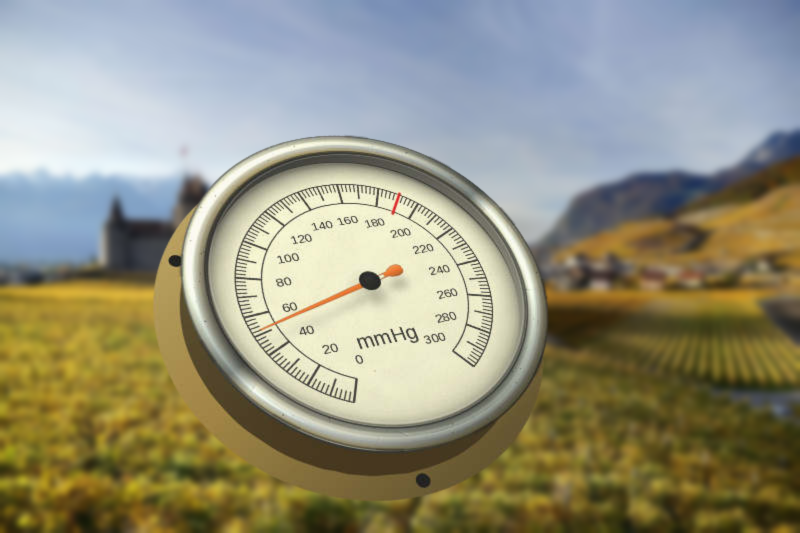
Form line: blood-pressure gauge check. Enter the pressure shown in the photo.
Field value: 50 mmHg
